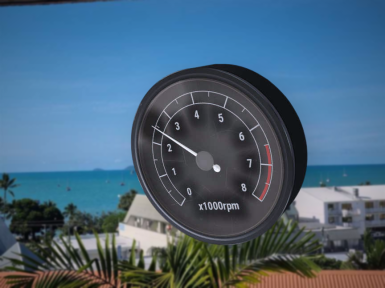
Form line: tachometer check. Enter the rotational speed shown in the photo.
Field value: 2500 rpm
